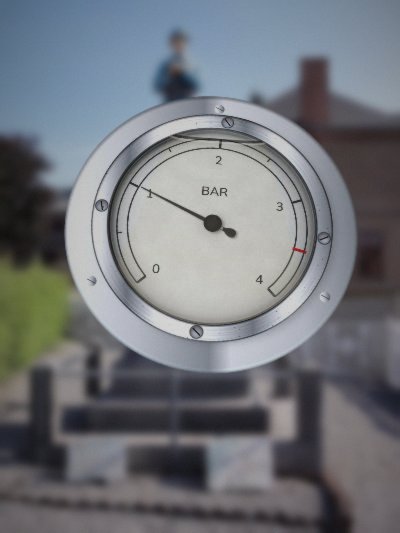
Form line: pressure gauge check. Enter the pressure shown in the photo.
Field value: 1 bar
